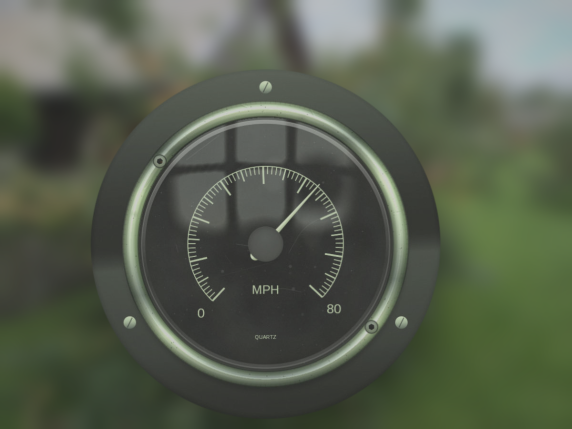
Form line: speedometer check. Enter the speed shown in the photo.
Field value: 53 mph
